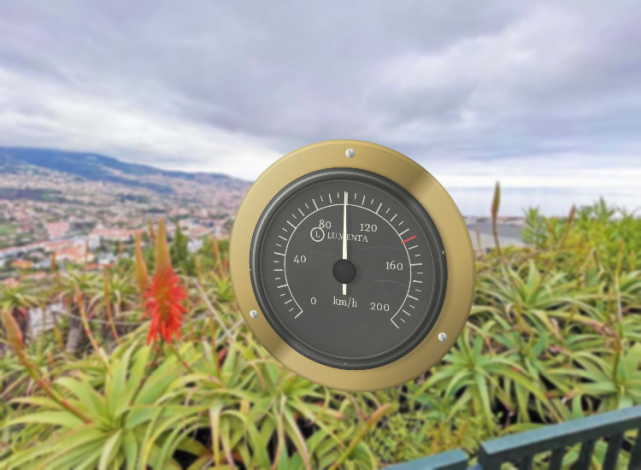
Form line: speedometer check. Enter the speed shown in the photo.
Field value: 100 km/h
